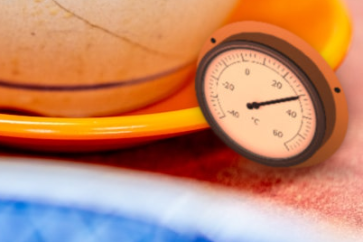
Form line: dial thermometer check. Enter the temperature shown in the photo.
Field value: 30 °C
